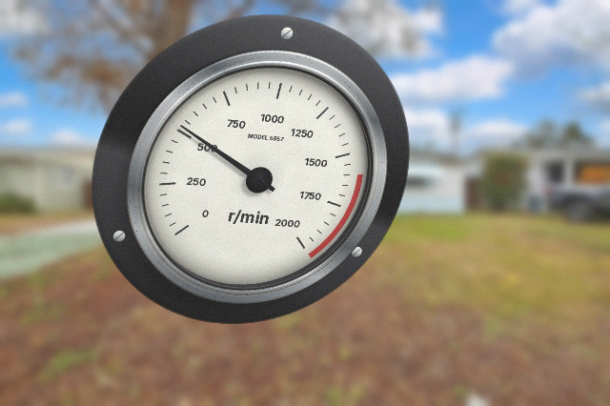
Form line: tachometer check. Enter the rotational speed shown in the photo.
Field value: 525 rpm
